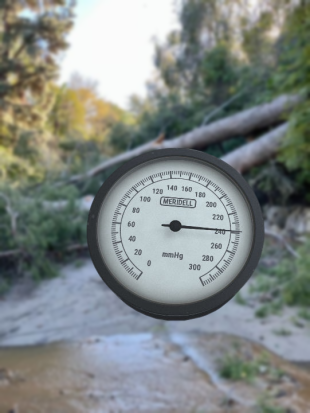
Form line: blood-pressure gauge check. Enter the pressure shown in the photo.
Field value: 240 mmHg
